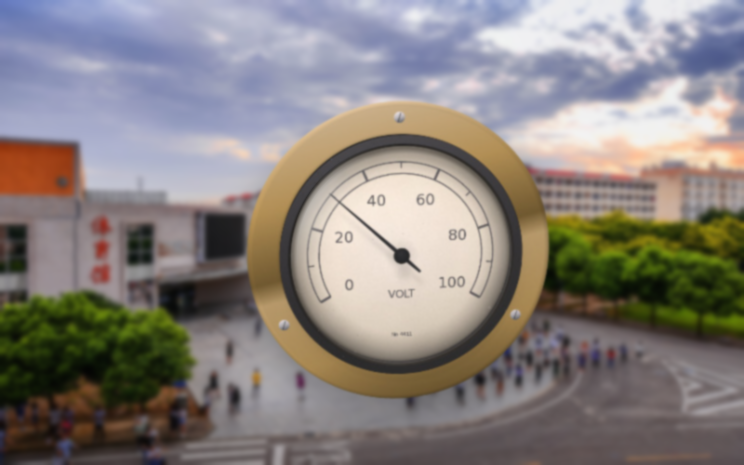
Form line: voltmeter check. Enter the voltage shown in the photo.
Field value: 30 V
